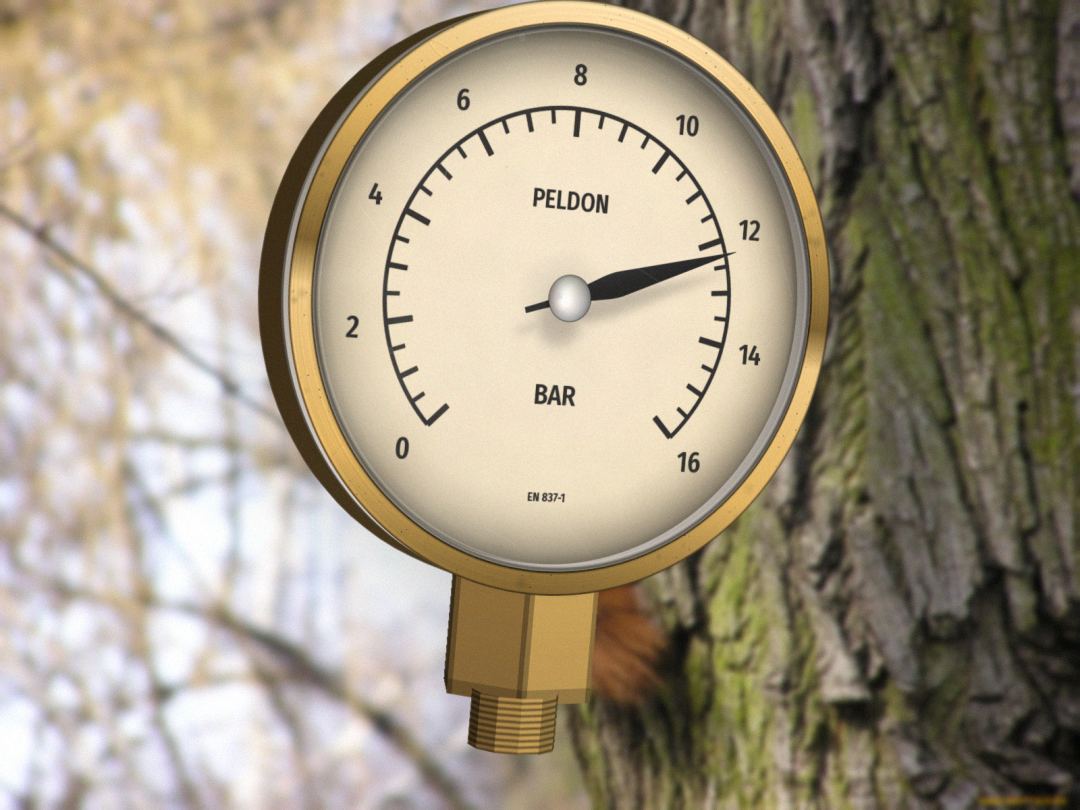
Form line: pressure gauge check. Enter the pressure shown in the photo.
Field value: 12.25 bar
